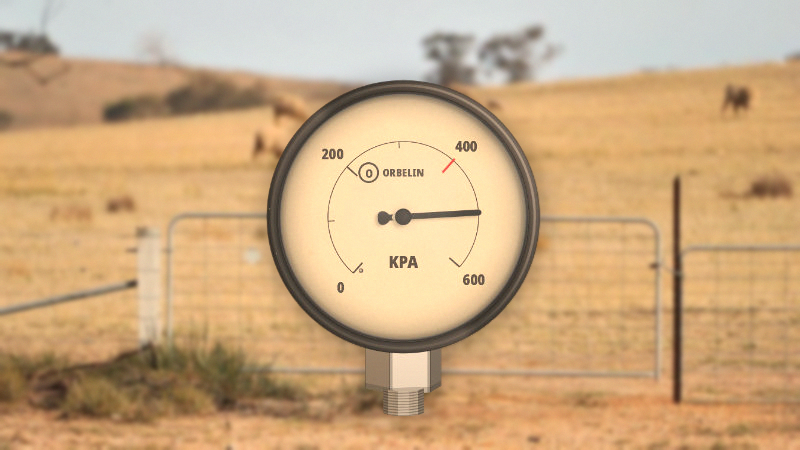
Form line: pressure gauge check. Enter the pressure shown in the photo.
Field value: 500 kPa
